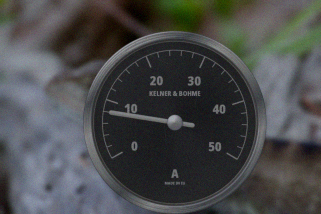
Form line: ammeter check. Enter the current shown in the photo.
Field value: 8 A
